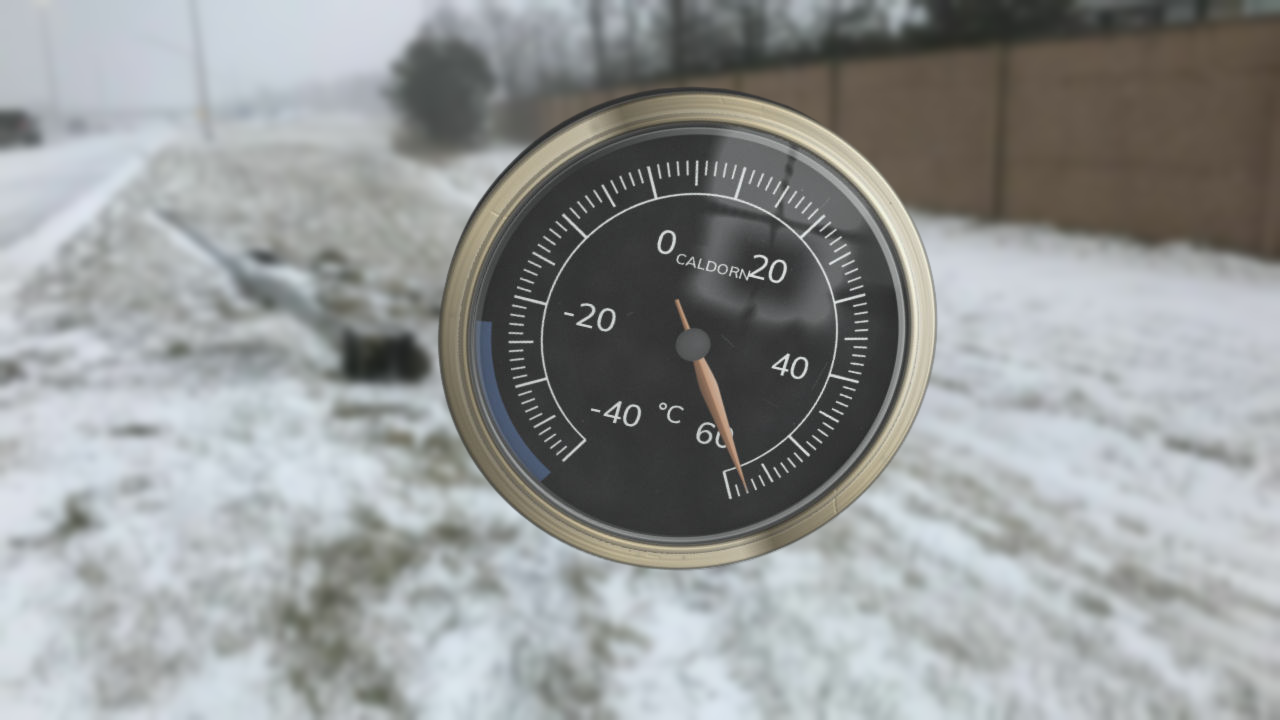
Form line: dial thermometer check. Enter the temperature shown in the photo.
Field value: 58 °C
